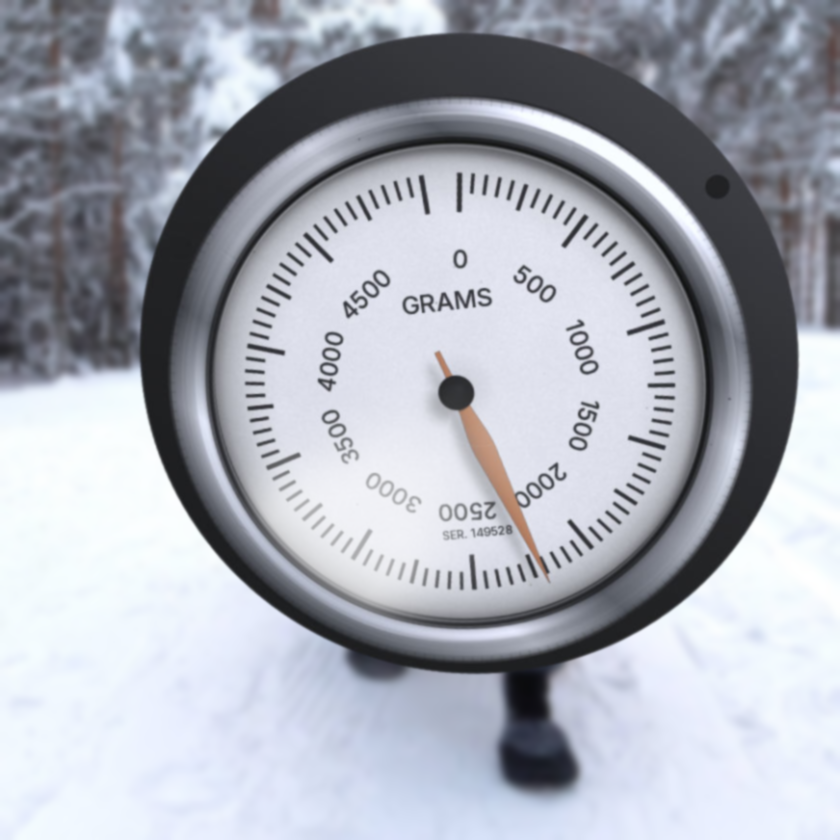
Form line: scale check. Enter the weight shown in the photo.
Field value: 2200 g
